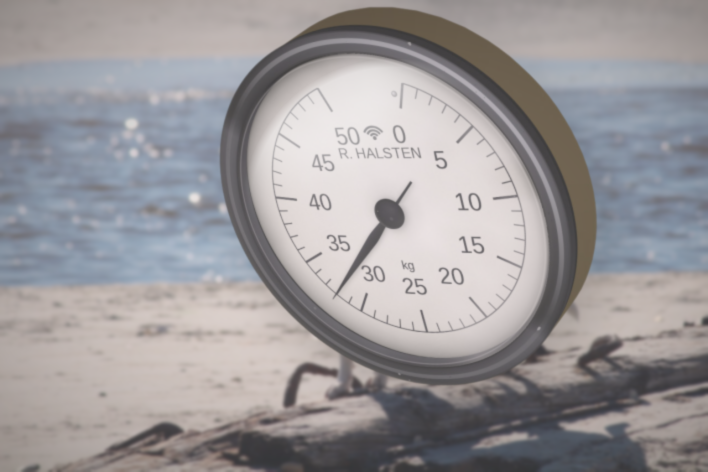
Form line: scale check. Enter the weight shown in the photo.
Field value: 32 kg
